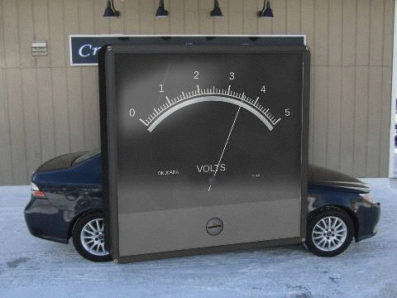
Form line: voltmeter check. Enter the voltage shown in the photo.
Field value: 3.5 V
